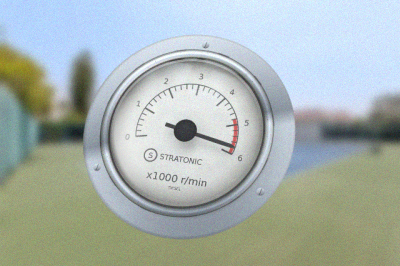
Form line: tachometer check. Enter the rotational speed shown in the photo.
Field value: 5800 rpm
